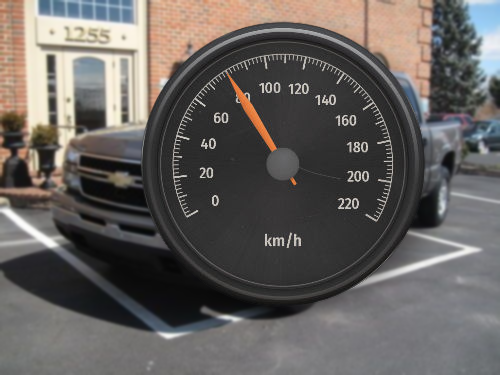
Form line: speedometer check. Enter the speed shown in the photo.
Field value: 80 km/h
